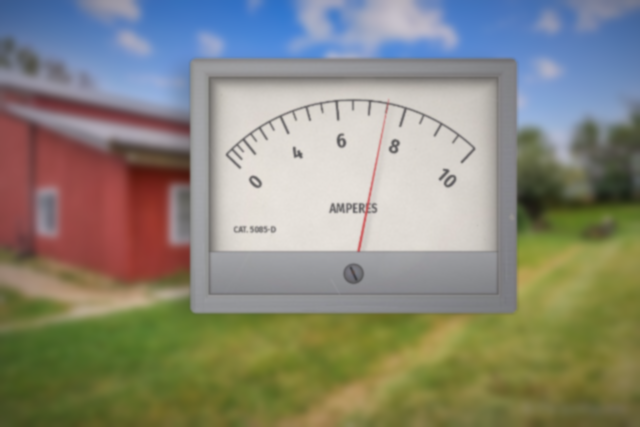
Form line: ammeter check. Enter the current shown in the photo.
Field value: 7.5 A
